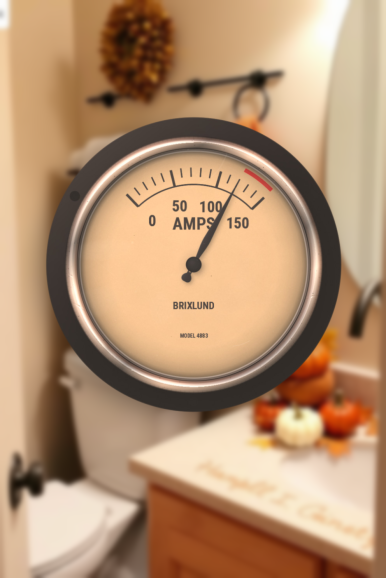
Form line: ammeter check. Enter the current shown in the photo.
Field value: 120 A
